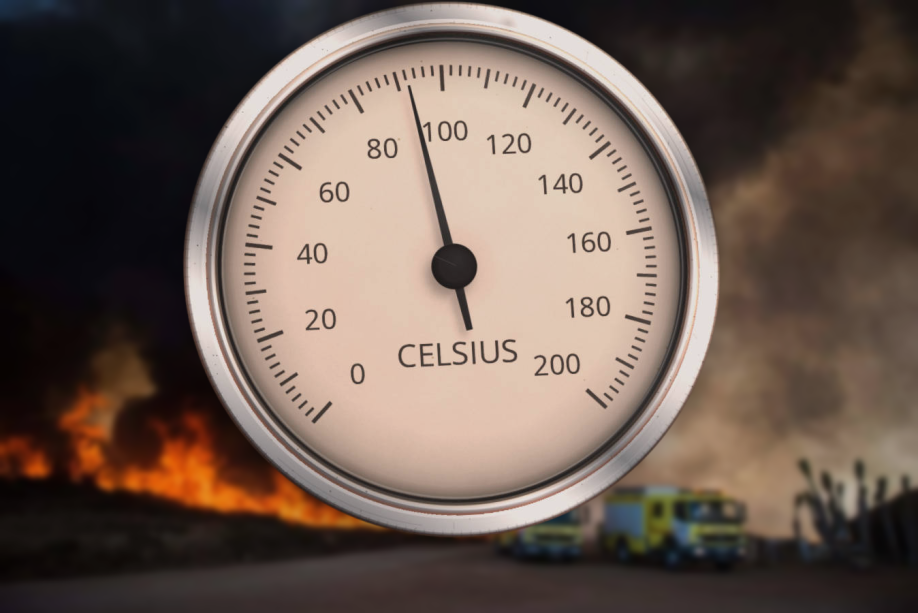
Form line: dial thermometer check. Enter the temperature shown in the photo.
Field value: 92 °C
